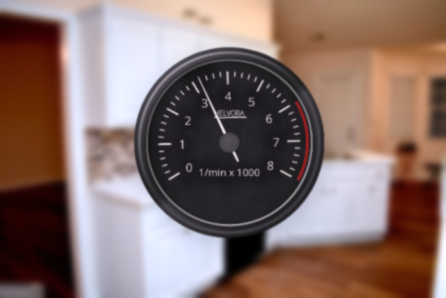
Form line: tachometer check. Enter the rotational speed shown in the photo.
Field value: 3200 rpm
